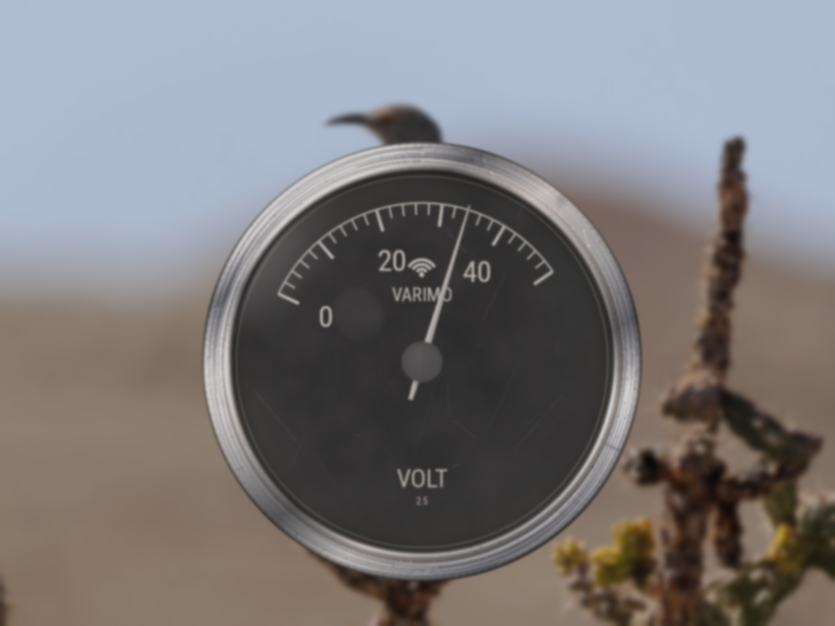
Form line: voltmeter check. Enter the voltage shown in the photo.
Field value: 34 V
